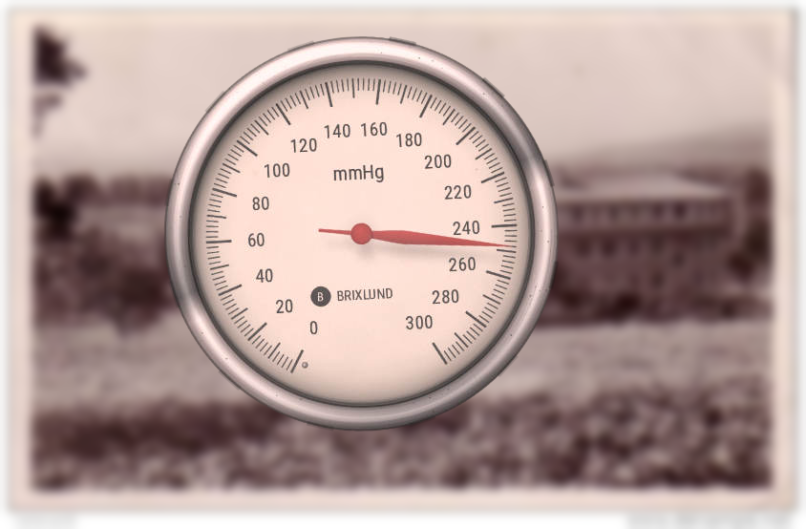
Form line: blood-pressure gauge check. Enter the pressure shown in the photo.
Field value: 248 mmHg
